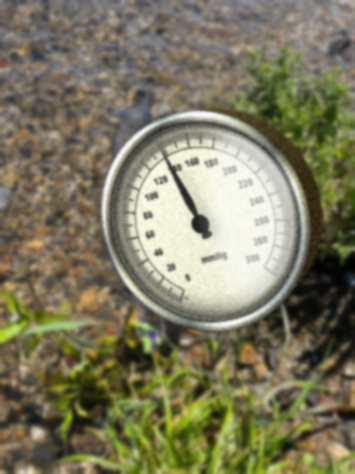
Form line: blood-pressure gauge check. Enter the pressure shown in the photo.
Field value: 140 mmHg
